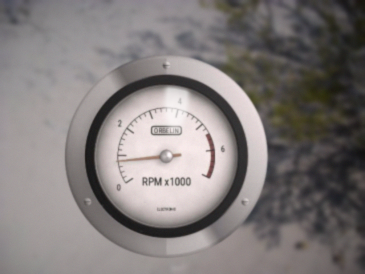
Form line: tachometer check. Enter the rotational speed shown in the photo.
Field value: 800 rpm
